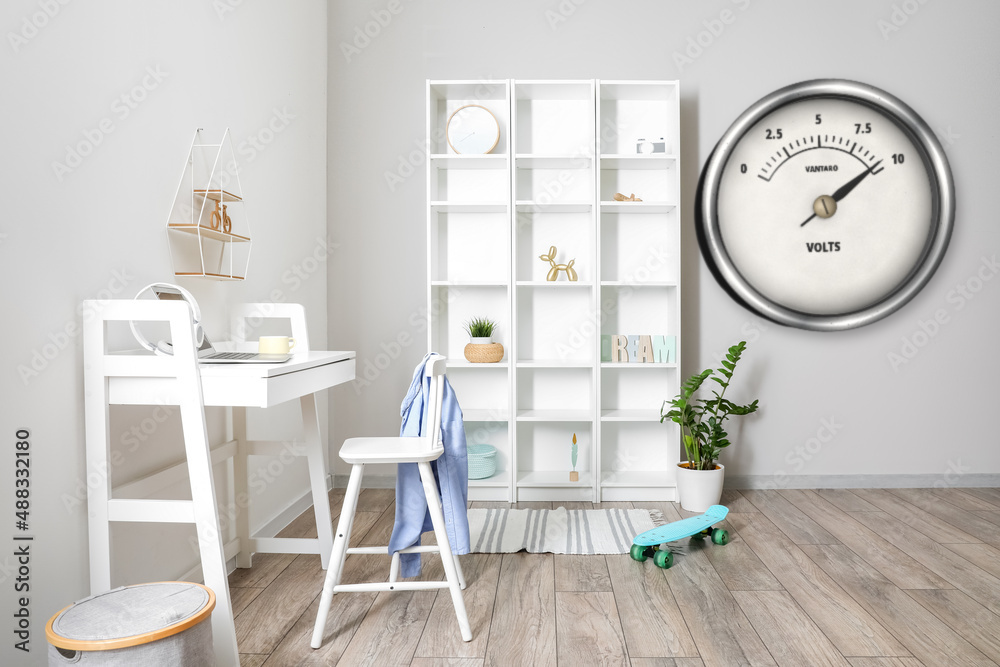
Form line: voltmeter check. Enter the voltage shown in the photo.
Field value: 9.5 V
